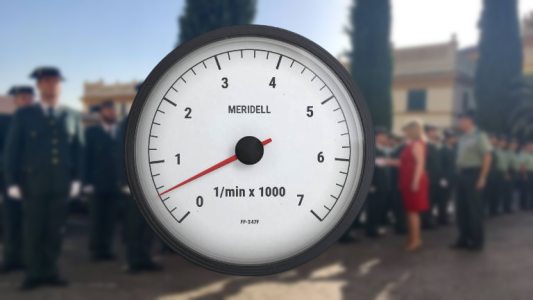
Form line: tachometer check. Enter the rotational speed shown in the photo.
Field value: 500 rpm
